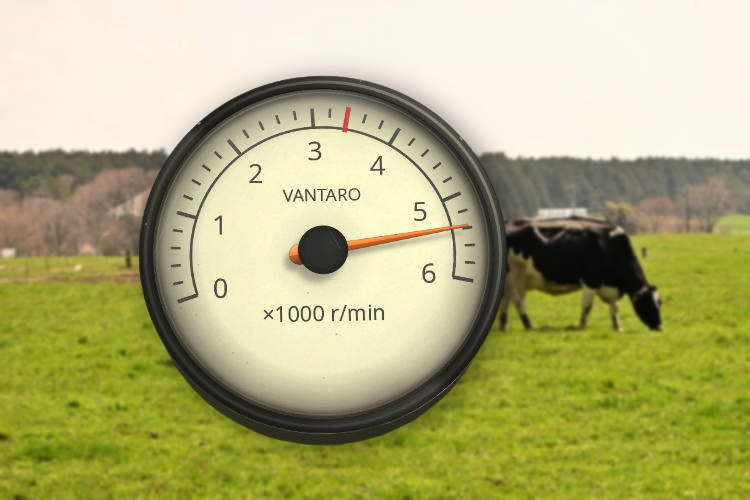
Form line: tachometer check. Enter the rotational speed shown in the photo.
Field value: 5400 rpm
